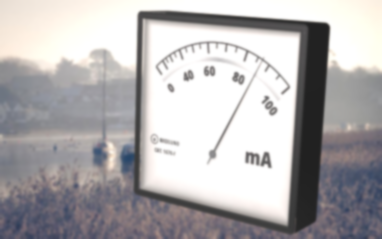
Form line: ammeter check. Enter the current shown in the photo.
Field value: 87.5 mA
